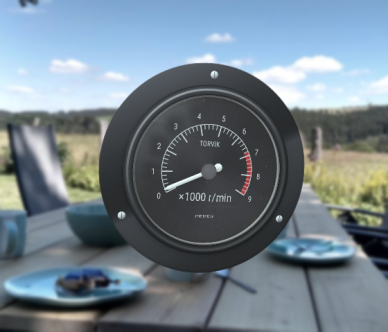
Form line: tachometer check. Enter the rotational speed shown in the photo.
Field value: 200 rpm
